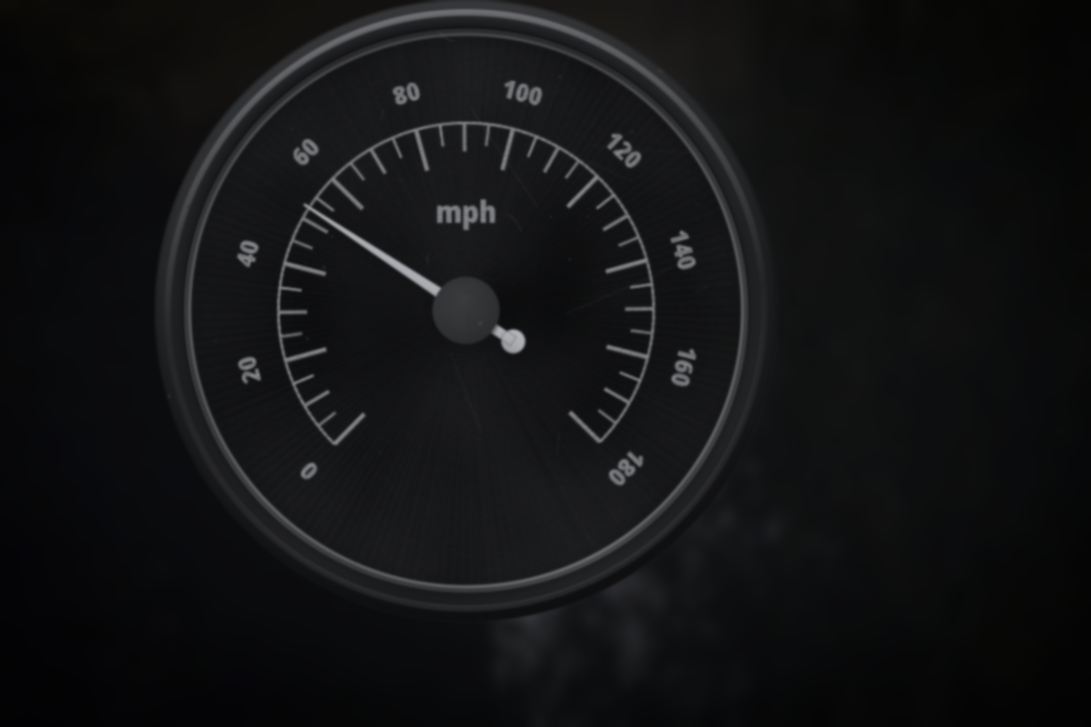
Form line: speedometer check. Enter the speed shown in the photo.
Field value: 52.5 mph
